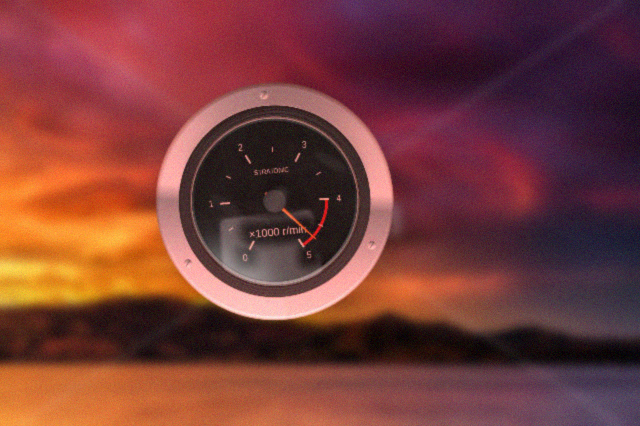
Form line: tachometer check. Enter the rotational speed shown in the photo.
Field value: 4750 rpm
